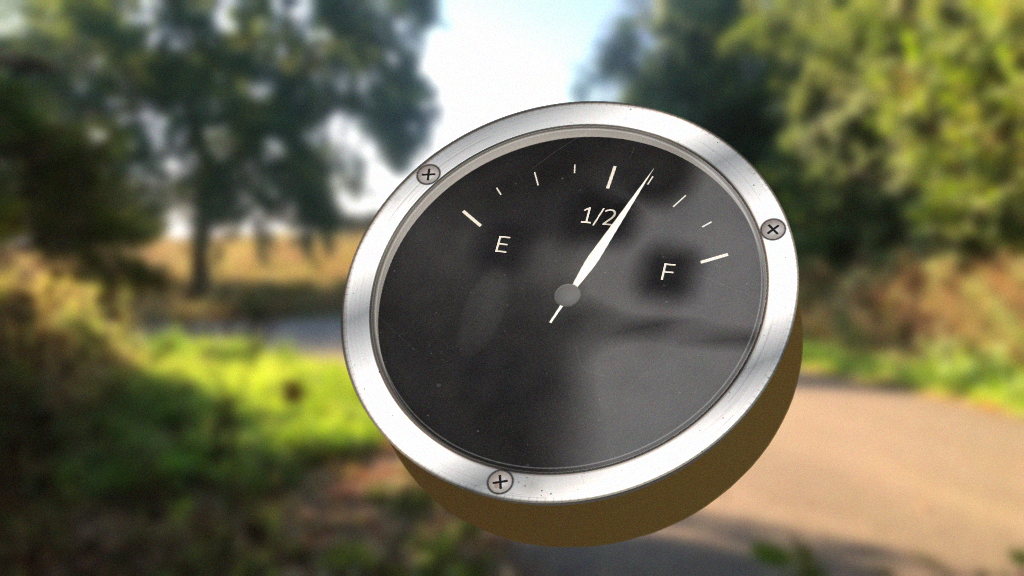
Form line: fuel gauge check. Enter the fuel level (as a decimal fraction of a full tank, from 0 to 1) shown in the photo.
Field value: 0.625
